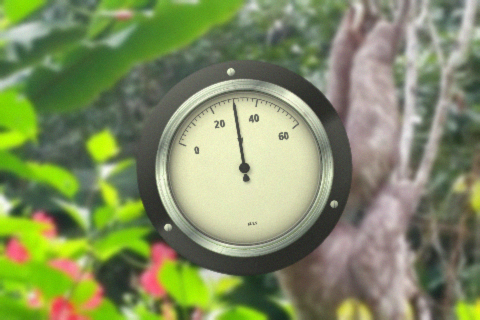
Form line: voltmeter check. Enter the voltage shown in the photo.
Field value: 30 V
